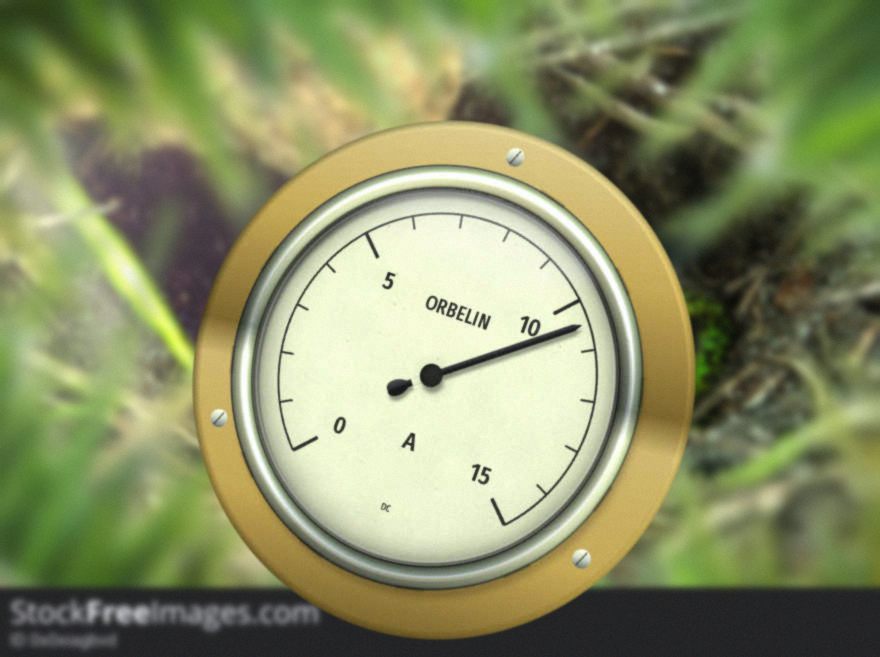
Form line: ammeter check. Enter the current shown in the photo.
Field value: 10.5 A
